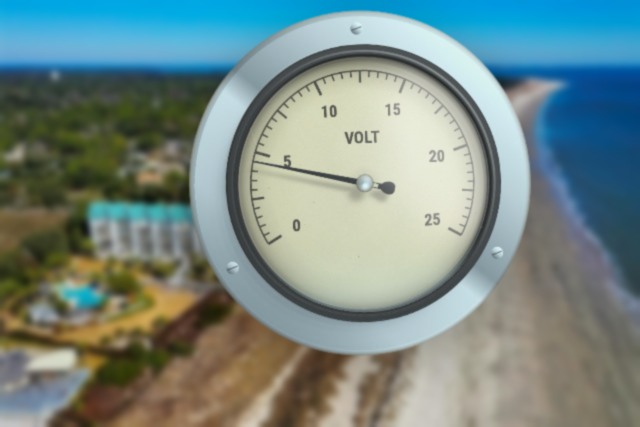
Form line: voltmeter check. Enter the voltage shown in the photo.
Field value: 4.5 V
